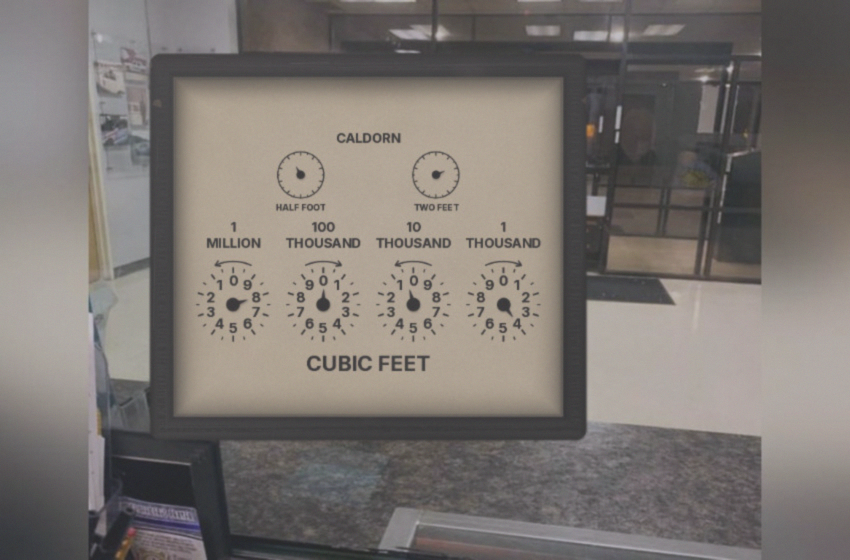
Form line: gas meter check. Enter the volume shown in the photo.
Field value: 800400 ft³
